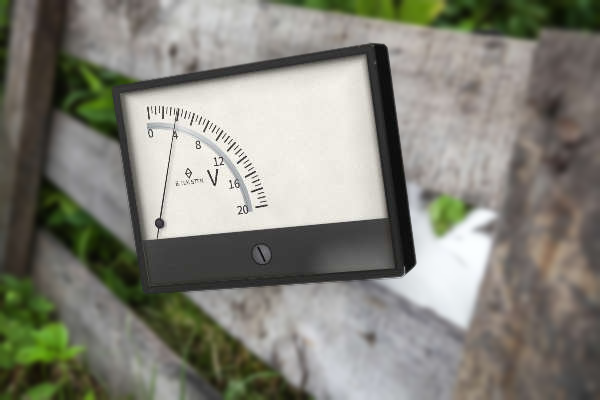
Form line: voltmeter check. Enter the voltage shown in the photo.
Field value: 4 V
